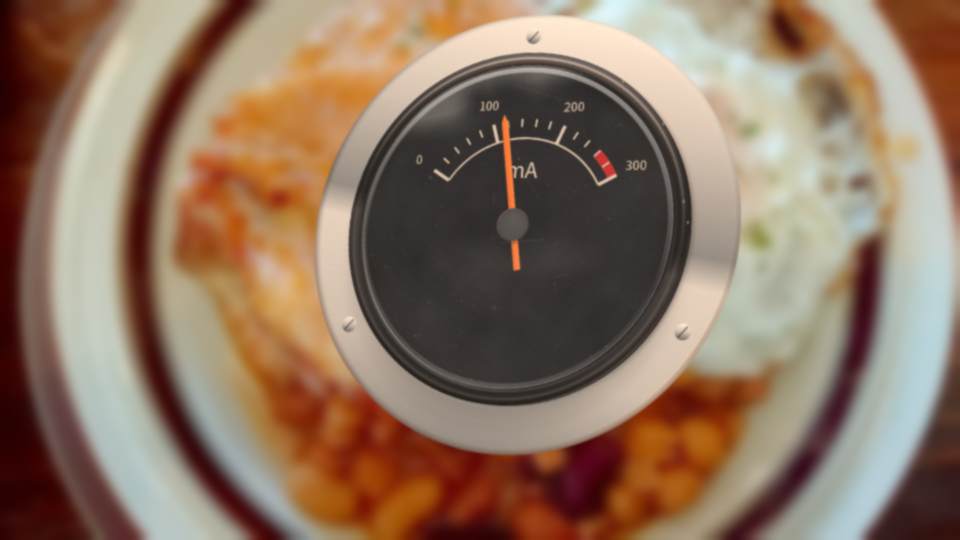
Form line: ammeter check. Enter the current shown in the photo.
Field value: 120 mA
